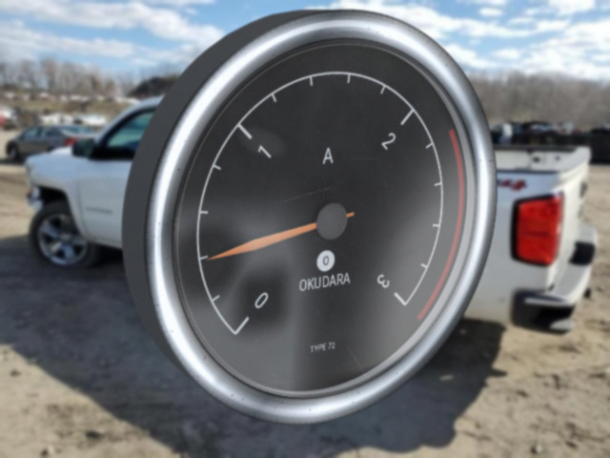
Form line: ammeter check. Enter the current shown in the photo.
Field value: 0.4 A
